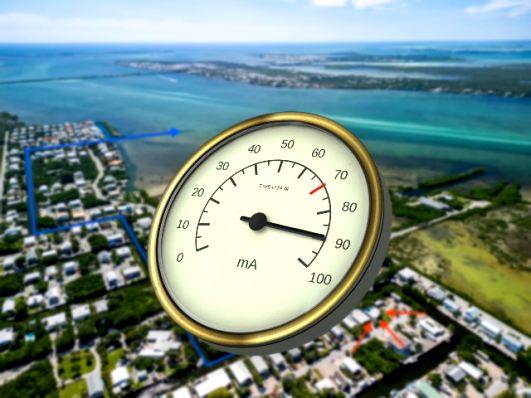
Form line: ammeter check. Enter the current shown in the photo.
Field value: 90 mA
